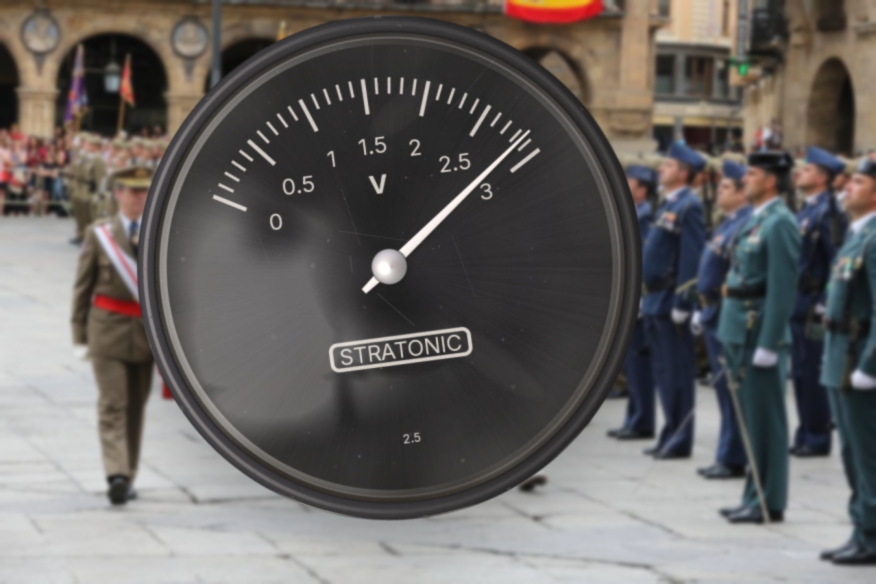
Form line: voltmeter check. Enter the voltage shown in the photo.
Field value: 2.85 V
